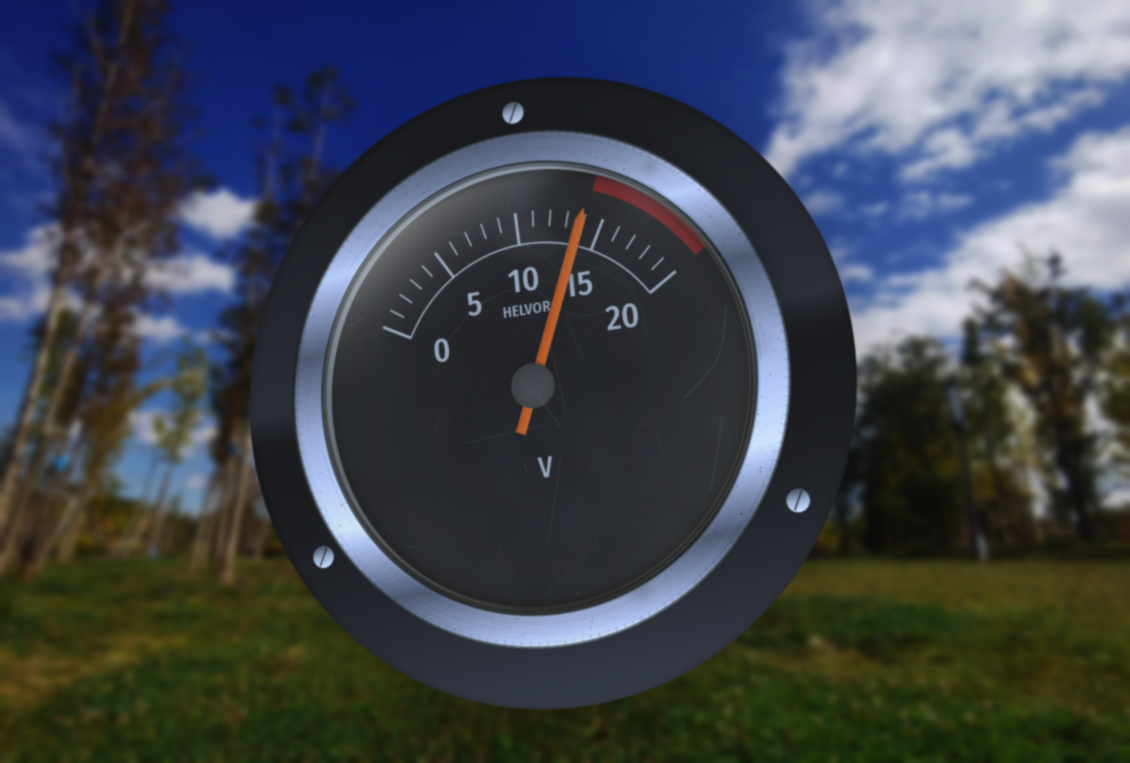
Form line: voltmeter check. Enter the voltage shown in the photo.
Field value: 14 V
